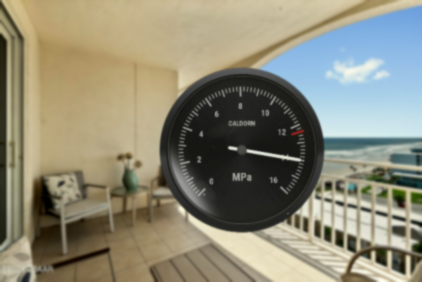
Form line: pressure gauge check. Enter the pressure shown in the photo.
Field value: 14 MPa
